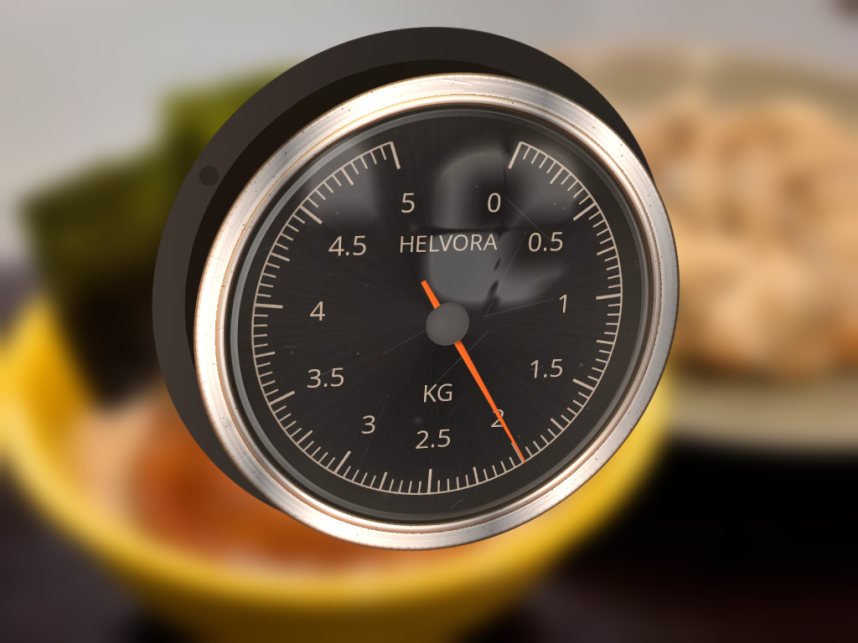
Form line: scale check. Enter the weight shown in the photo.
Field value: 2 kg
